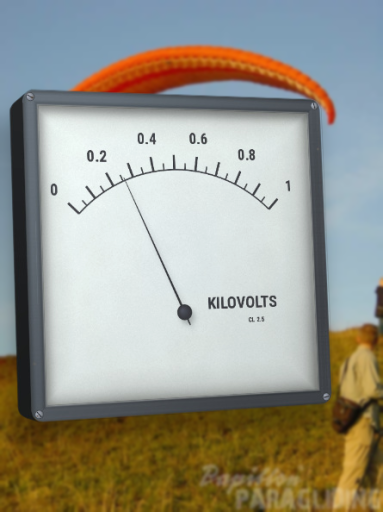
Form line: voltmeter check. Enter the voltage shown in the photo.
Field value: 0.25 kV
